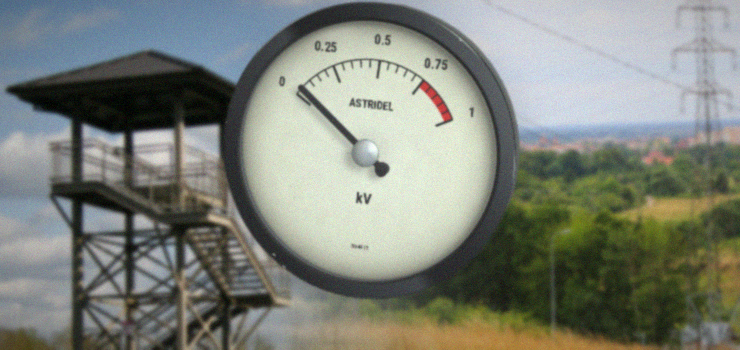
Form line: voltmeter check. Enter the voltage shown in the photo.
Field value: 0.05 kV
